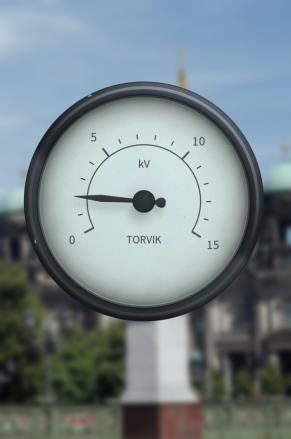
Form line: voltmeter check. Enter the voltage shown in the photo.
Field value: 2 kV
